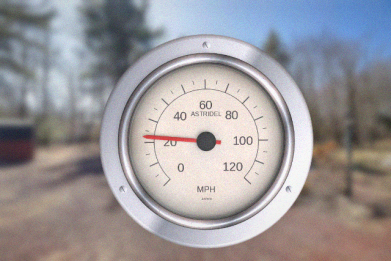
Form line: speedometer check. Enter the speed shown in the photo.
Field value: 22.5 mph
